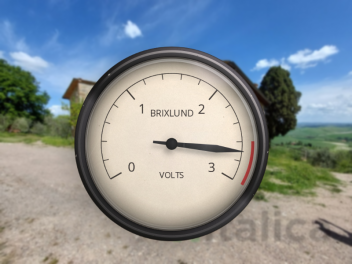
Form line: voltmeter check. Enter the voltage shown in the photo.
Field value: 2.7 V
